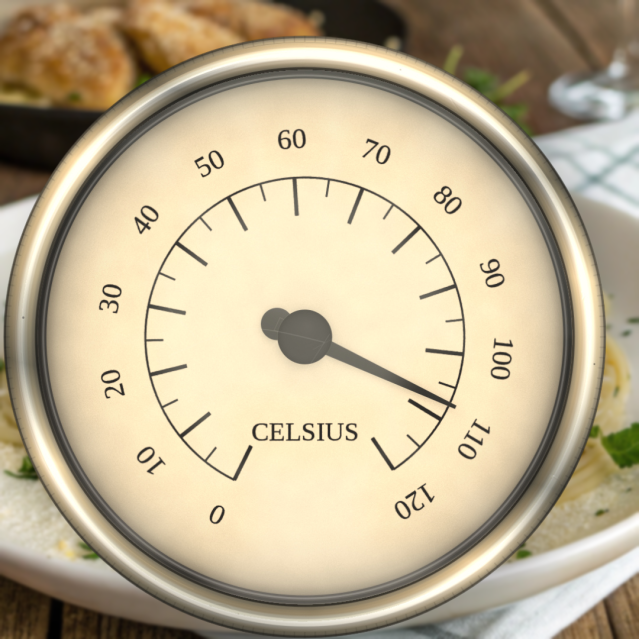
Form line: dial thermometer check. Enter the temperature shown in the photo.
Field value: 107.5 °C
